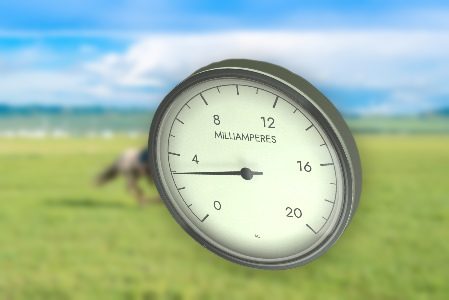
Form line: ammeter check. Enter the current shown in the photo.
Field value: 3 mA
